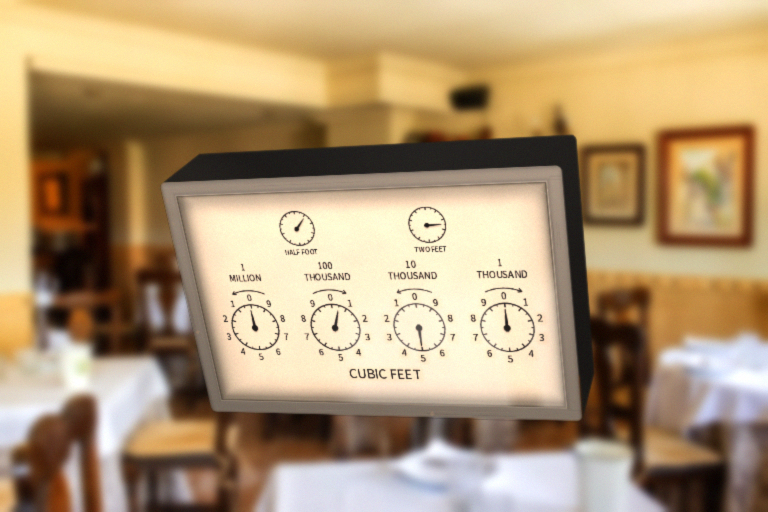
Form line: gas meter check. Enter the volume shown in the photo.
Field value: 5000 ft³
